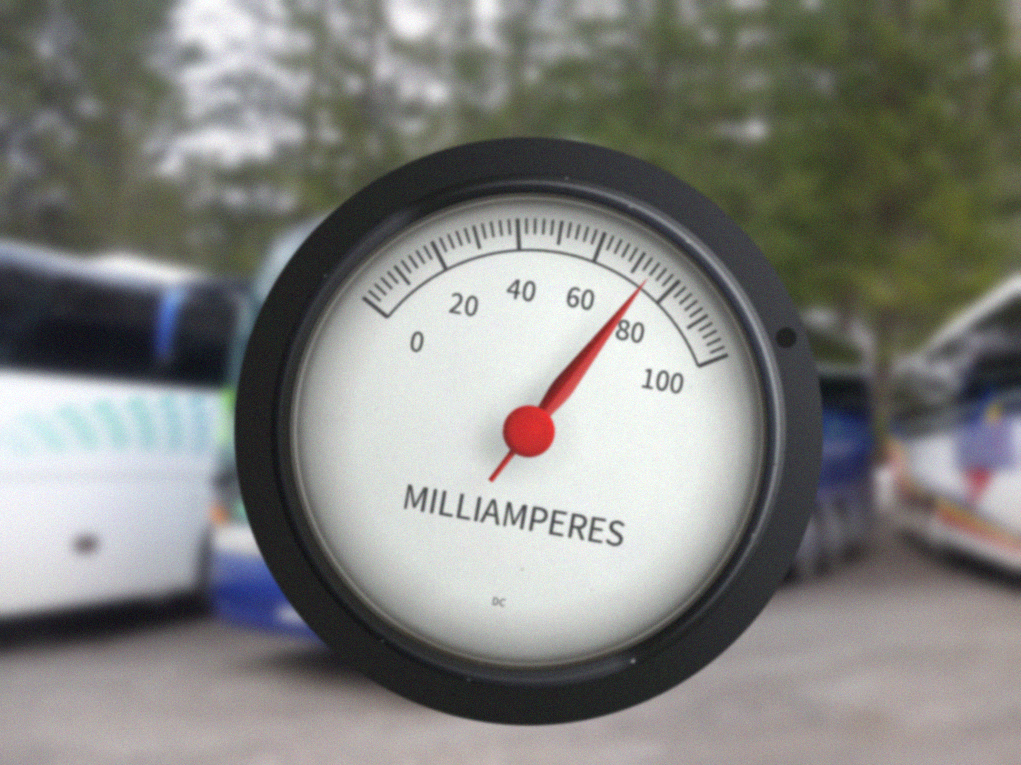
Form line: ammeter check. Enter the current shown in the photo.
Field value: 74 mA
